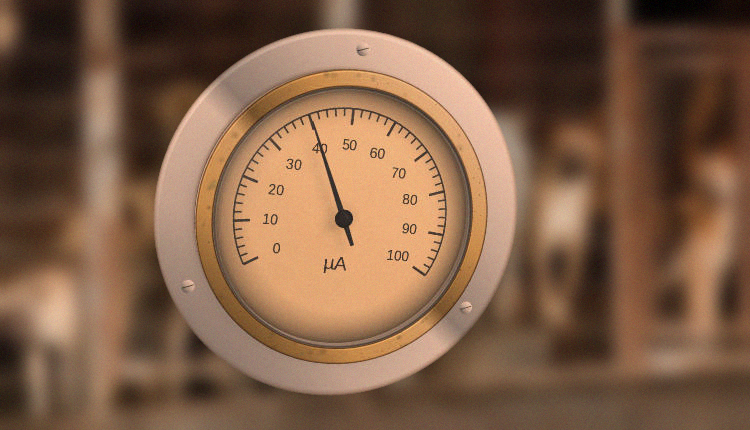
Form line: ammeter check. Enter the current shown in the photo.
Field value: 40 µA
